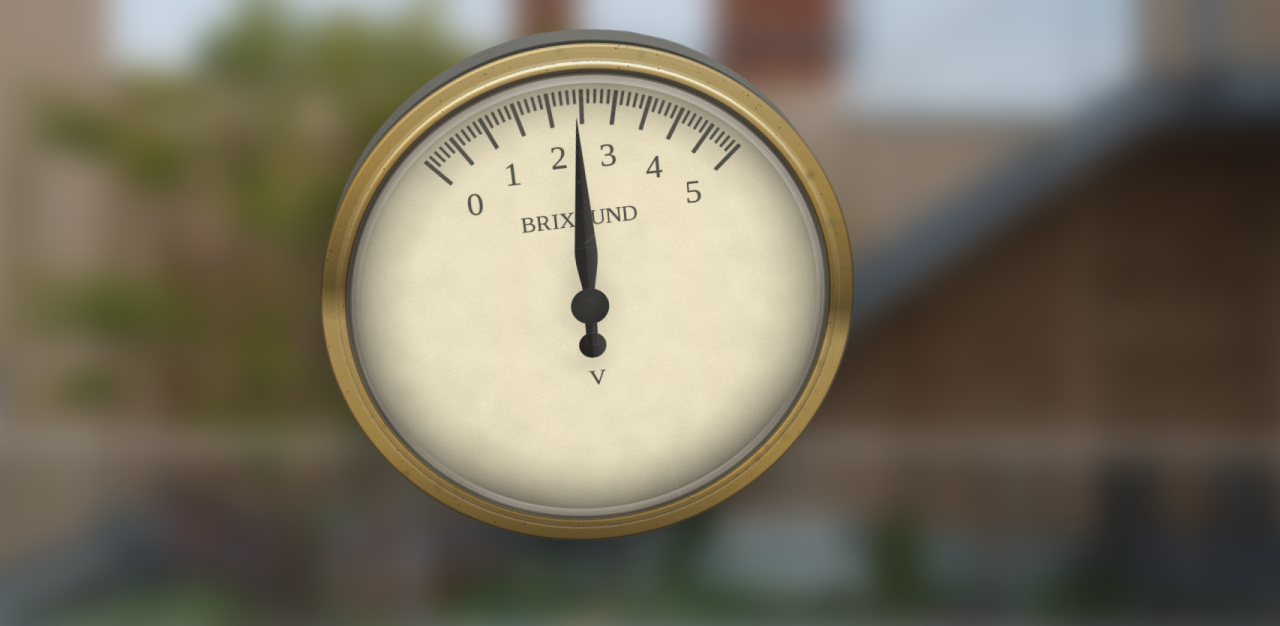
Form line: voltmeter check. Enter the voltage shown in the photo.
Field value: 2.4 V
